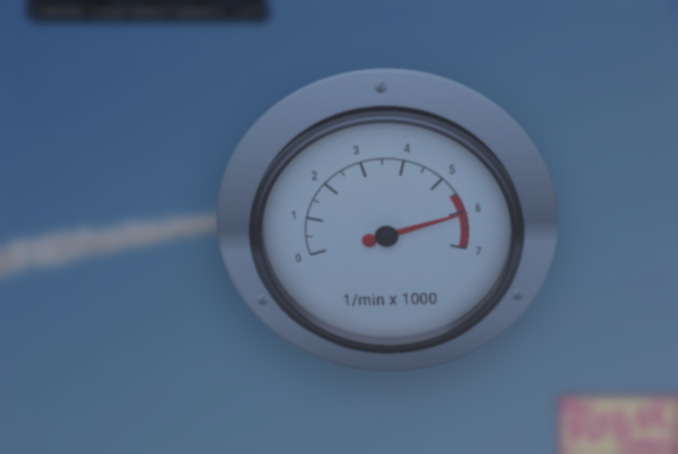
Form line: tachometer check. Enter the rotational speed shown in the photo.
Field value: 6000 rpm
